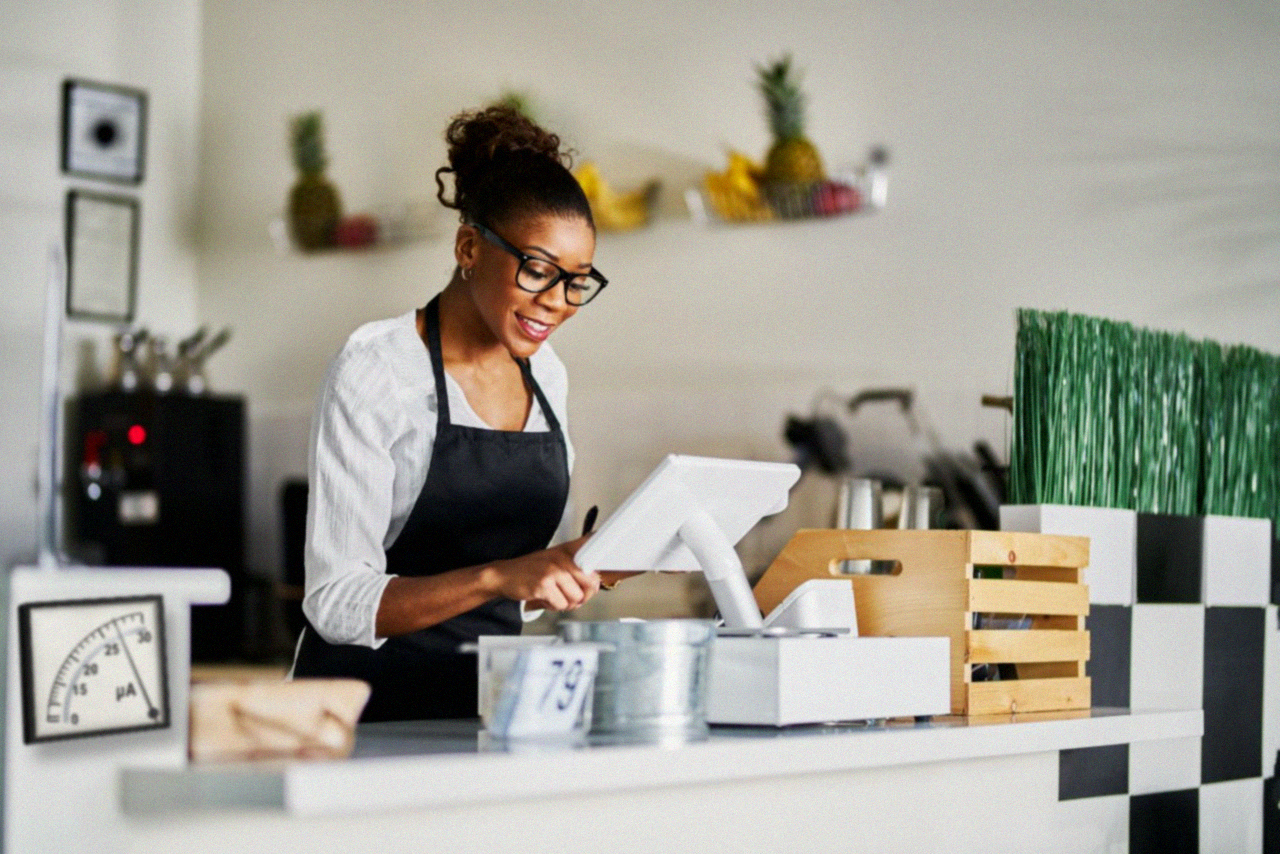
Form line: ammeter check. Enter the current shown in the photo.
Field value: 27 µA
